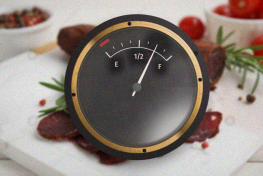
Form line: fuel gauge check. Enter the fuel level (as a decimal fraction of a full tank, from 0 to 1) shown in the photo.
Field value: 0.75
